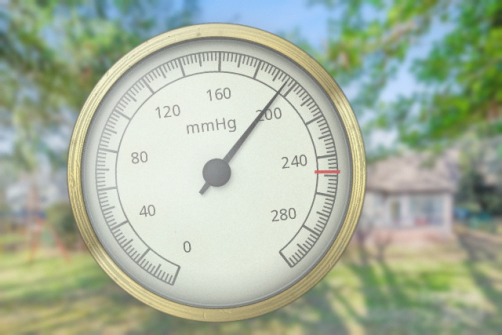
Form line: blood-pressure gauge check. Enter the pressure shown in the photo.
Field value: 196 mmHg
